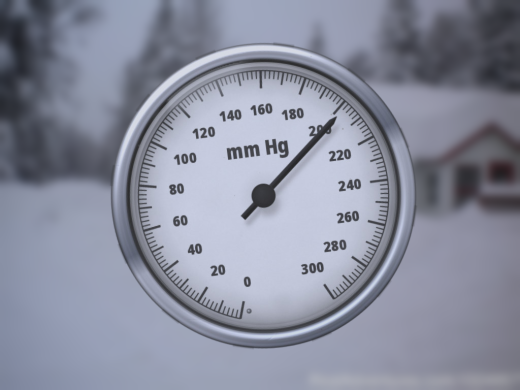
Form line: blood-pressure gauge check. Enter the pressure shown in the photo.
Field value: 202 mmHg
